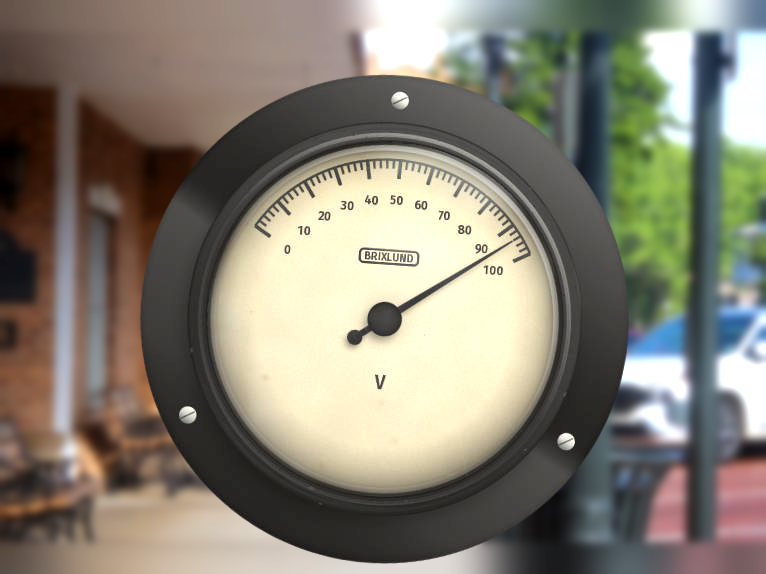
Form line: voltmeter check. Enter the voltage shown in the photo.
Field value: 94 V
